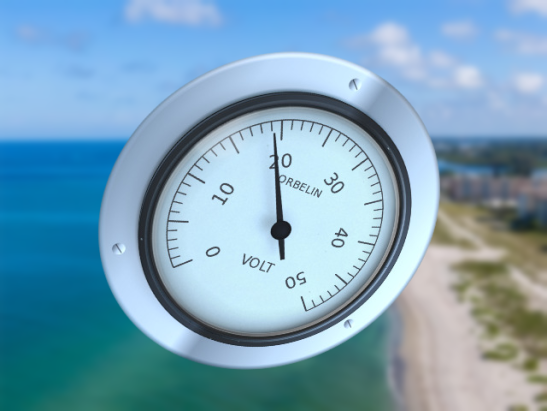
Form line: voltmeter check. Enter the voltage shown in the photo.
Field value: 19 V
